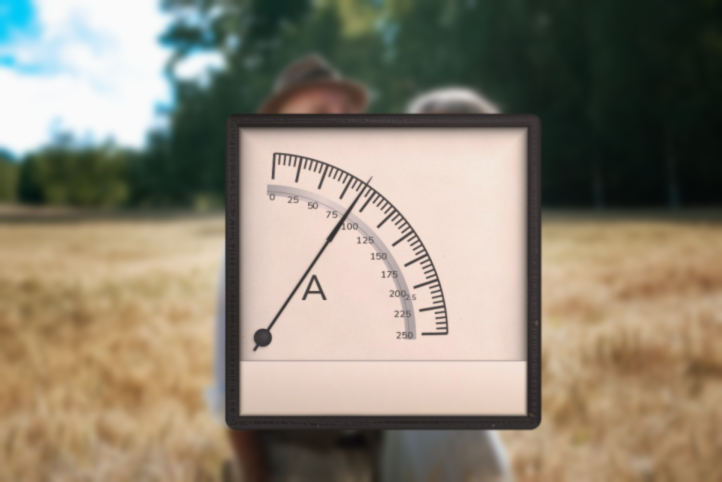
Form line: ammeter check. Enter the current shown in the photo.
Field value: 90 A
